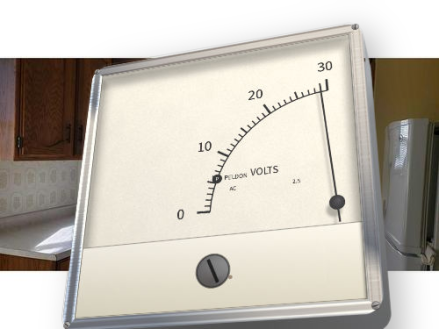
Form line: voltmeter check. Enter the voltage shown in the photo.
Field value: 29 V
